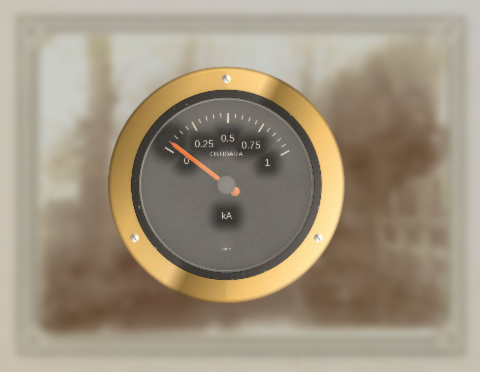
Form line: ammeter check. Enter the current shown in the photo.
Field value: 0.05 kA
